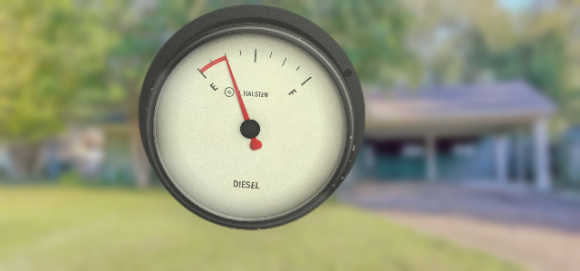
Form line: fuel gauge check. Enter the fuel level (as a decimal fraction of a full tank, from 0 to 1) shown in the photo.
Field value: 0.25
